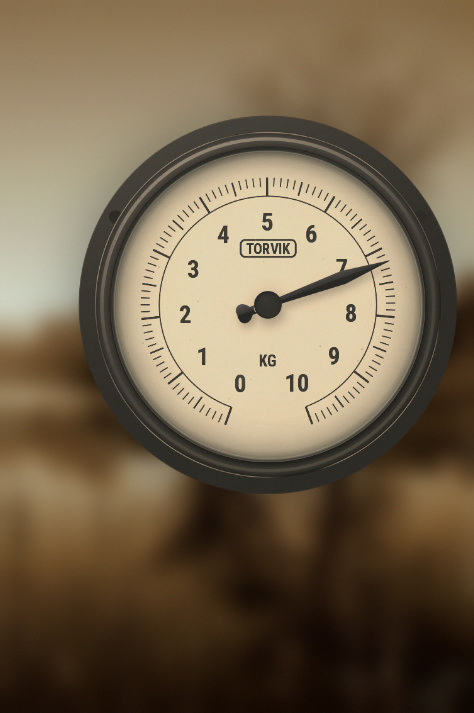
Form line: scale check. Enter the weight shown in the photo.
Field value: 7.2 kg
